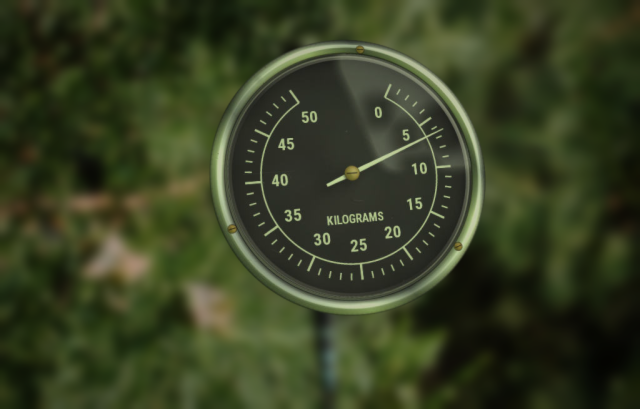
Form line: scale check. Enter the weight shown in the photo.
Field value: 6.5 kg
